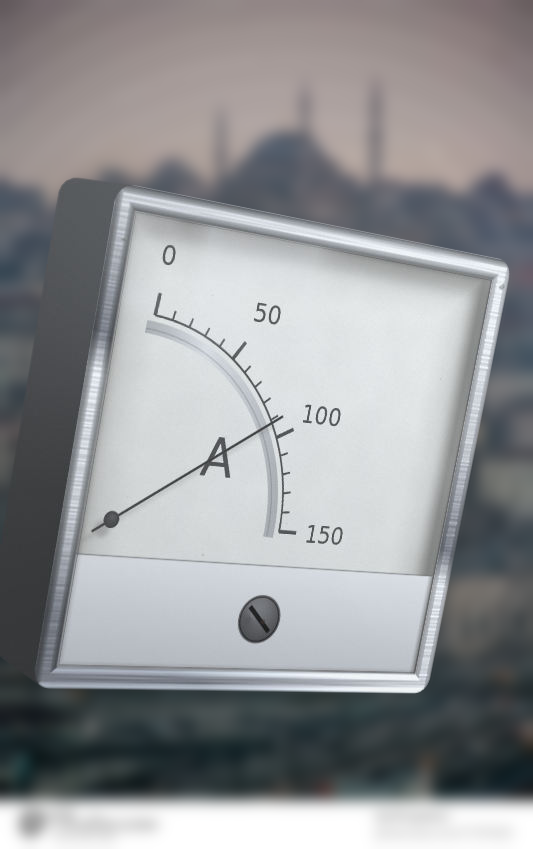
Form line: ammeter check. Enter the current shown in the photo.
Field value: 90 A
